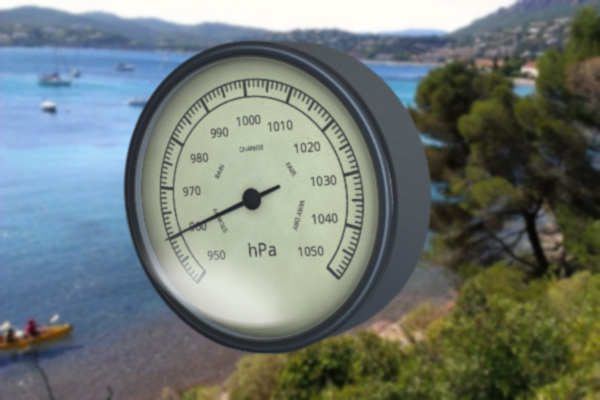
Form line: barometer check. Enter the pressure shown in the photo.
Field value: 960 hPa
